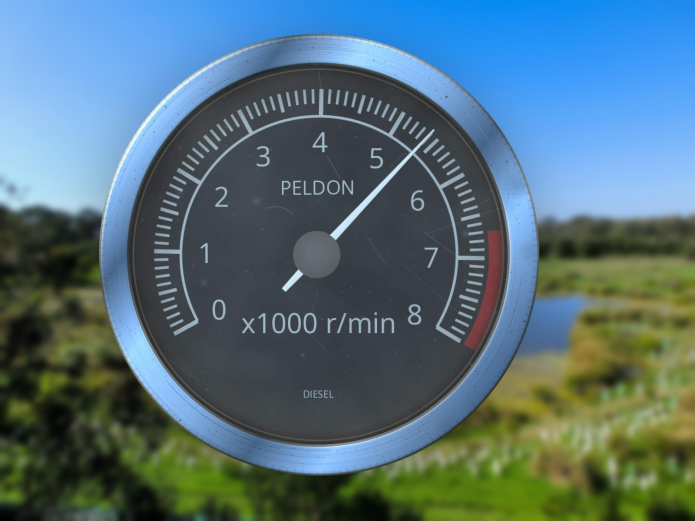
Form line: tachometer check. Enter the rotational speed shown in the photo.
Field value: 5400 rpm
